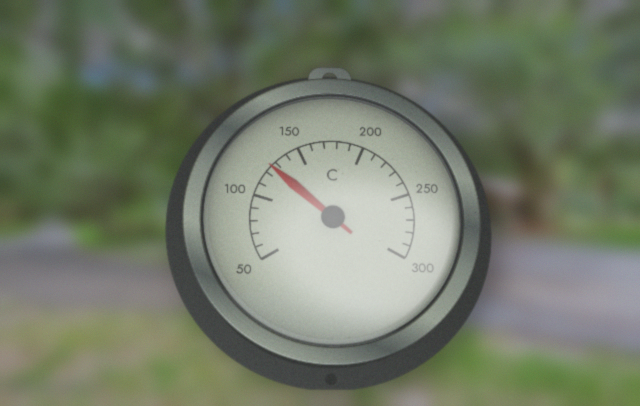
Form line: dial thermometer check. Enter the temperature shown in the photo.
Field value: 125 °C
